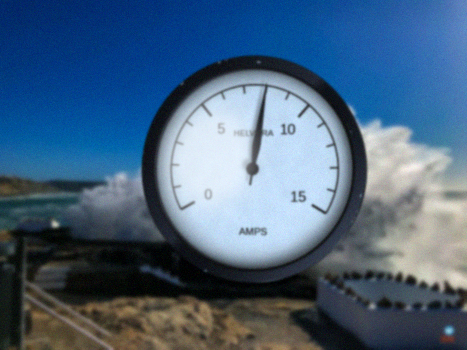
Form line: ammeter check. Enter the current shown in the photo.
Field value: 8 A
